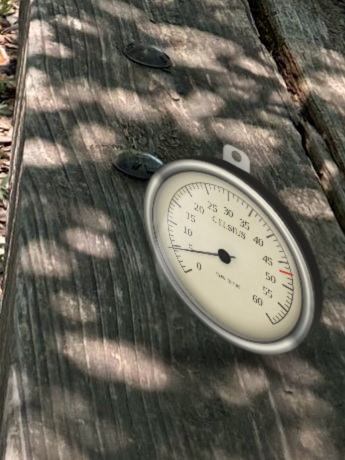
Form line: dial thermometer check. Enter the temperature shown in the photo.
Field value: 5 °C
